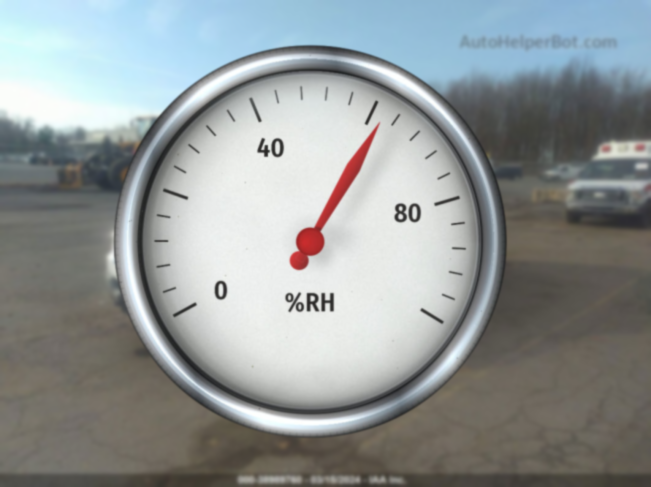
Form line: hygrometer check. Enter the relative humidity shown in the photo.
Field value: 62 %
